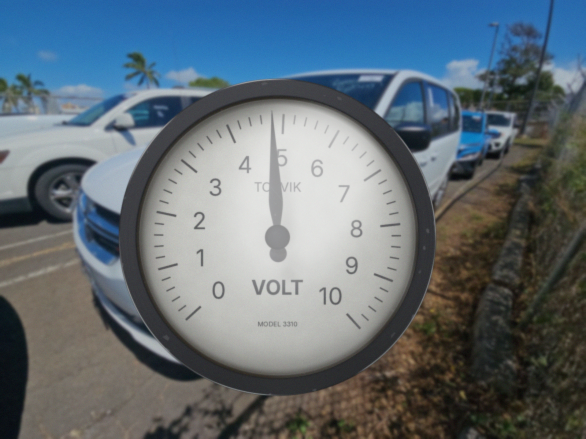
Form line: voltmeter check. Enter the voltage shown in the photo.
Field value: 4.8 V
